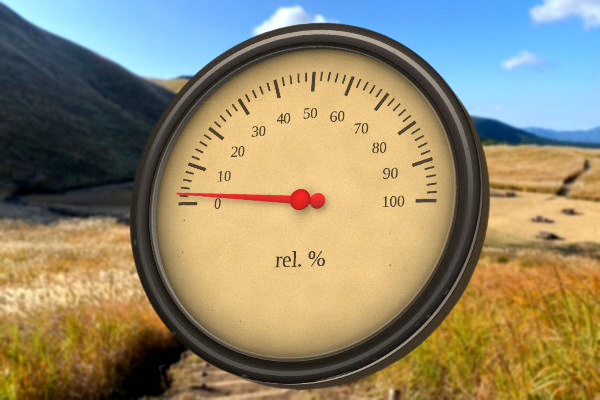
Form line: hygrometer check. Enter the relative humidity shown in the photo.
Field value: 2 %
